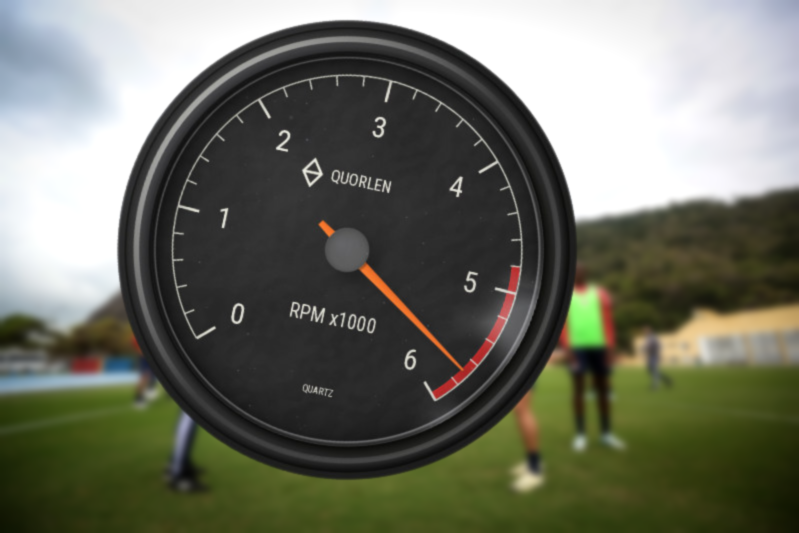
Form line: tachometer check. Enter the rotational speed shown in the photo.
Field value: 5700 rpm
